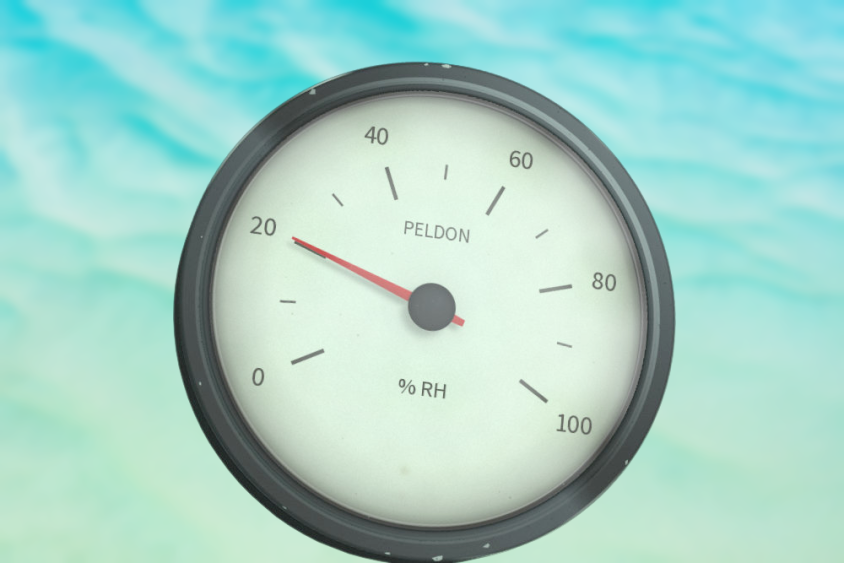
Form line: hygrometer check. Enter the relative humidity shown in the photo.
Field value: 20 %
